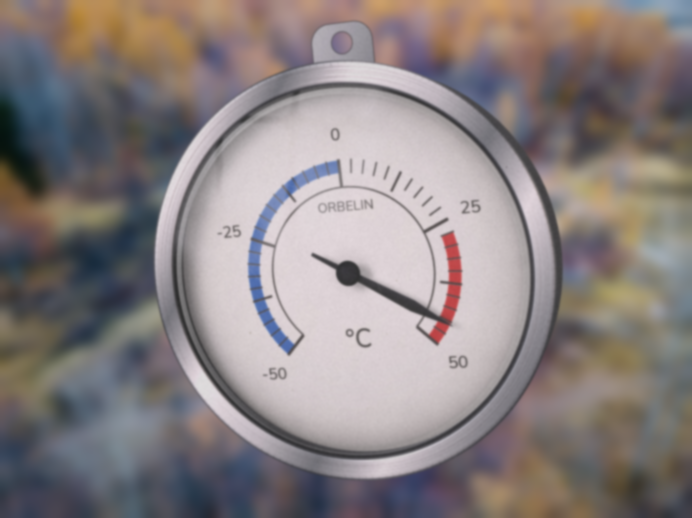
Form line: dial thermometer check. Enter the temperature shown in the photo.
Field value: 45 °C
